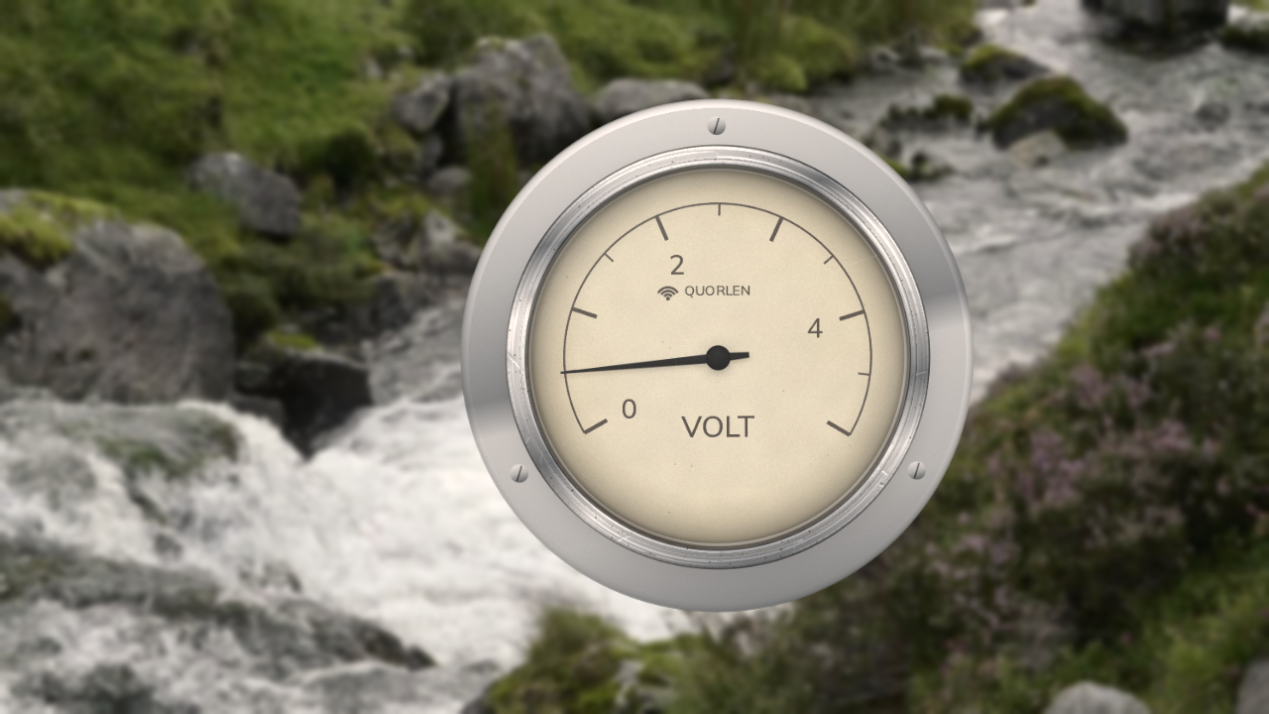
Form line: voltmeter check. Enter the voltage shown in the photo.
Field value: 0.5 V
